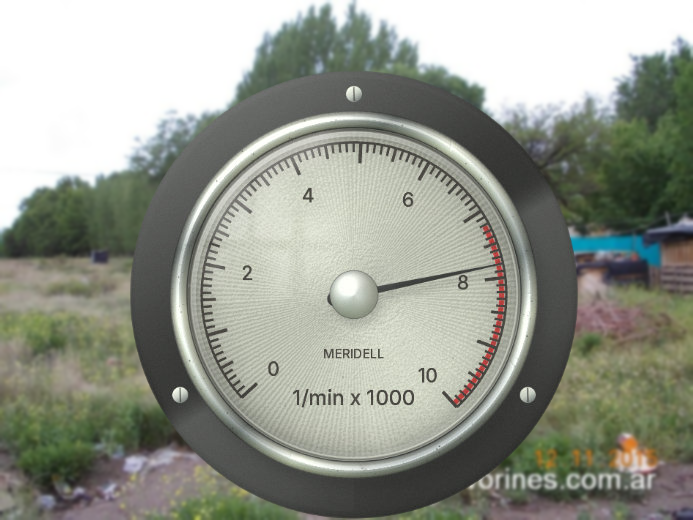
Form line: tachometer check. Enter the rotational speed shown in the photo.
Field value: 7800 rpm
